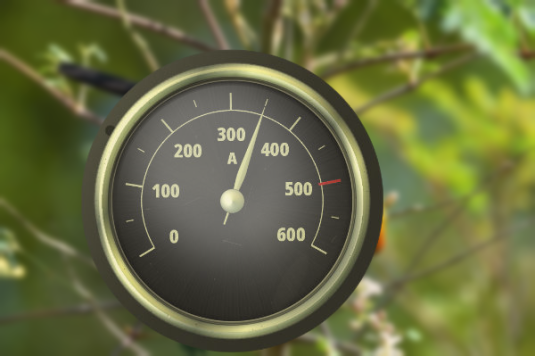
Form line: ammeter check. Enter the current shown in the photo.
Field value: 350 A
